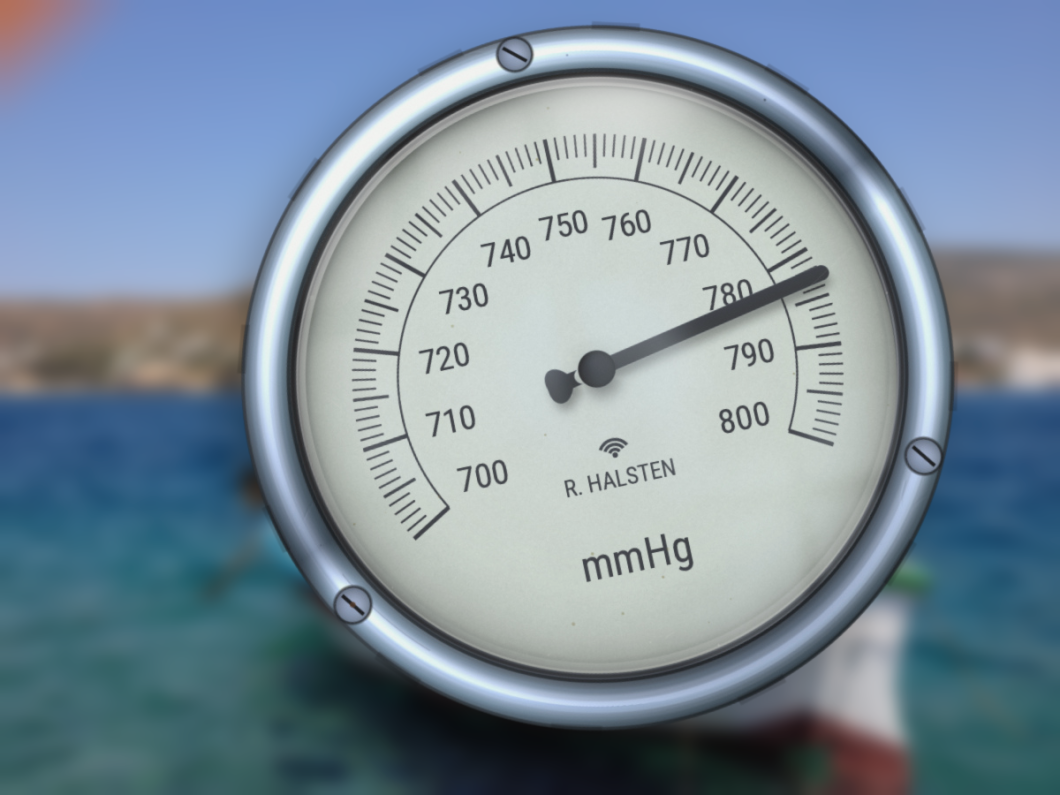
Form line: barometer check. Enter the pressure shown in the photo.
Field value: 783 mmHg
